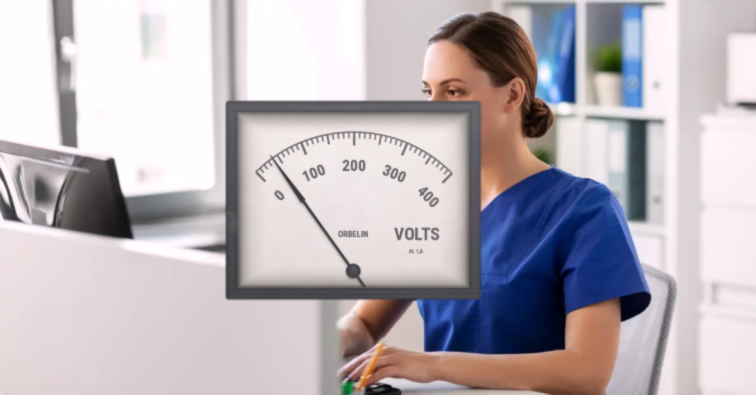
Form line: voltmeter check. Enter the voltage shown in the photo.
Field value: 40 V
